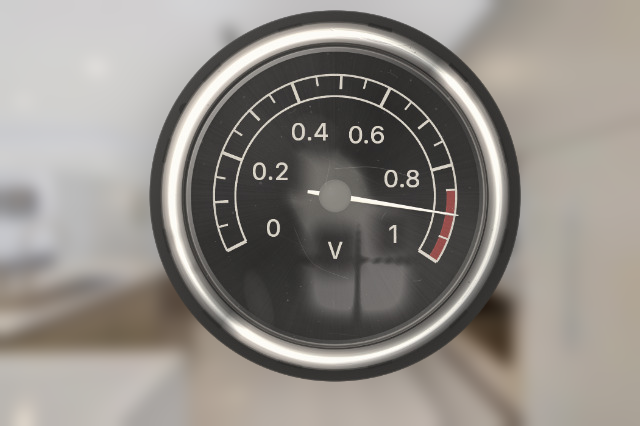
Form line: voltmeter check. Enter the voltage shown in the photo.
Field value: 0.9 V
